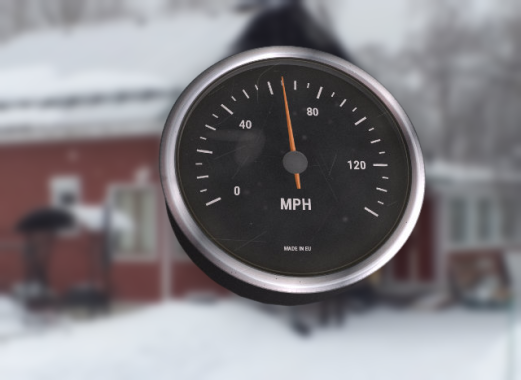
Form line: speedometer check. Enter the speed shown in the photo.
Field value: 65 mph
